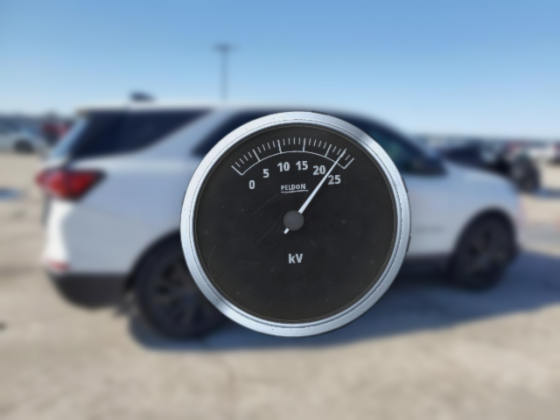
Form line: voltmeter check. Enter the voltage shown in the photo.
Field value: 23 kV
